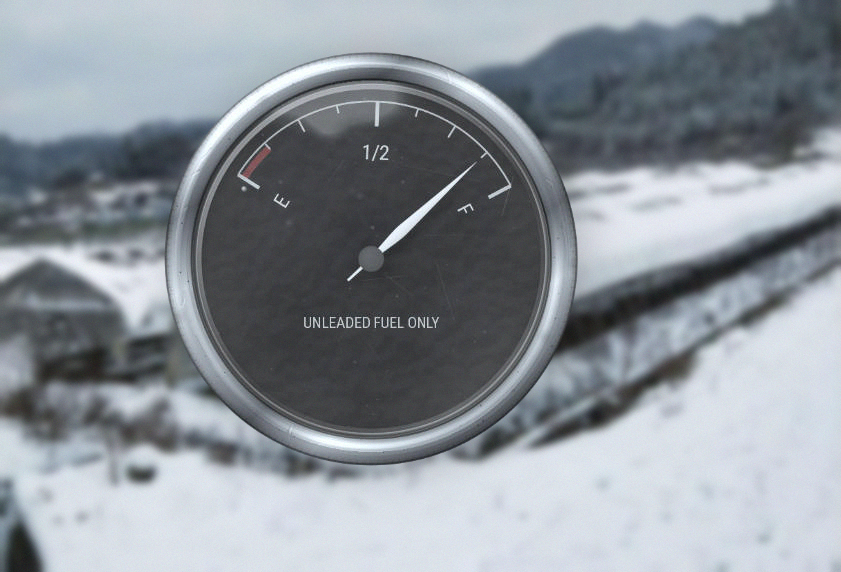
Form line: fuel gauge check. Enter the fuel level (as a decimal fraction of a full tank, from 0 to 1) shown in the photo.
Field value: 0.875
